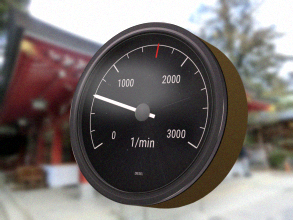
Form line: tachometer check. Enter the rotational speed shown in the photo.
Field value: 600 rpm
